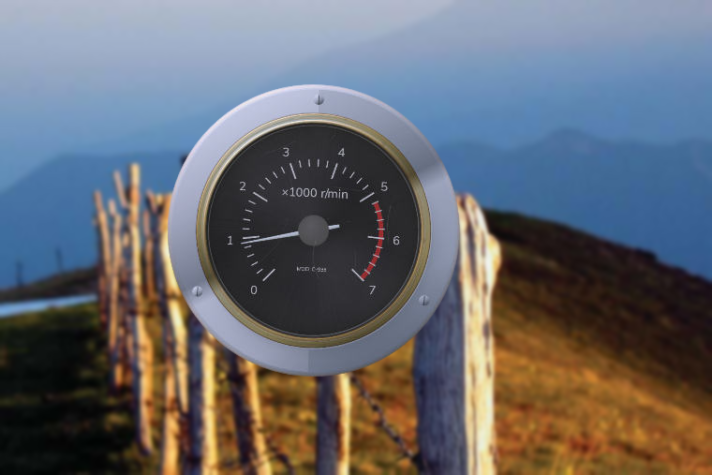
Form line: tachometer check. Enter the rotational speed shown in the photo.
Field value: 900 rpm
